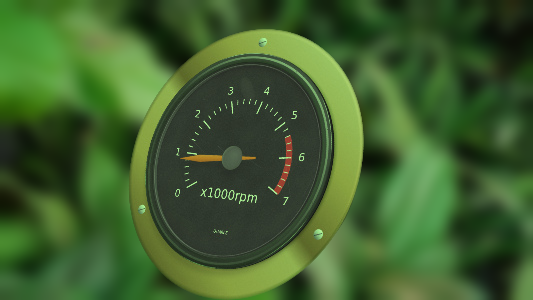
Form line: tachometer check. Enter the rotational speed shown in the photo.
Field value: 800 rpm
